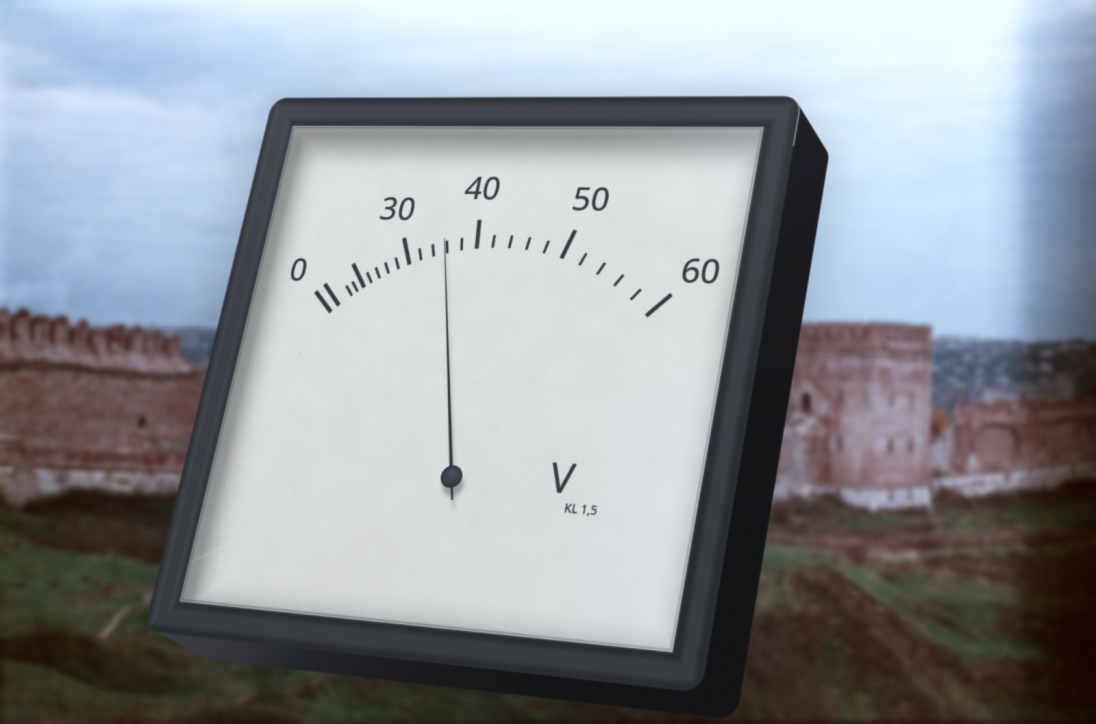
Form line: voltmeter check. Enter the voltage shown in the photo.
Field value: 36 V
